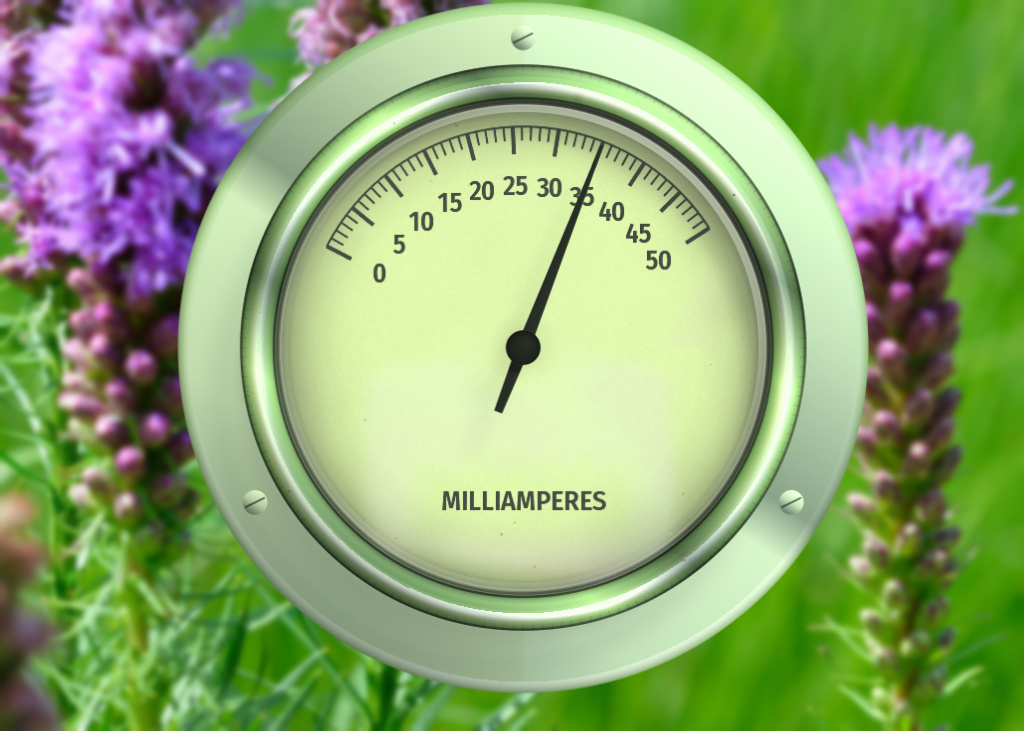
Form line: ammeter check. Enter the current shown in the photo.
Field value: 35 mA
